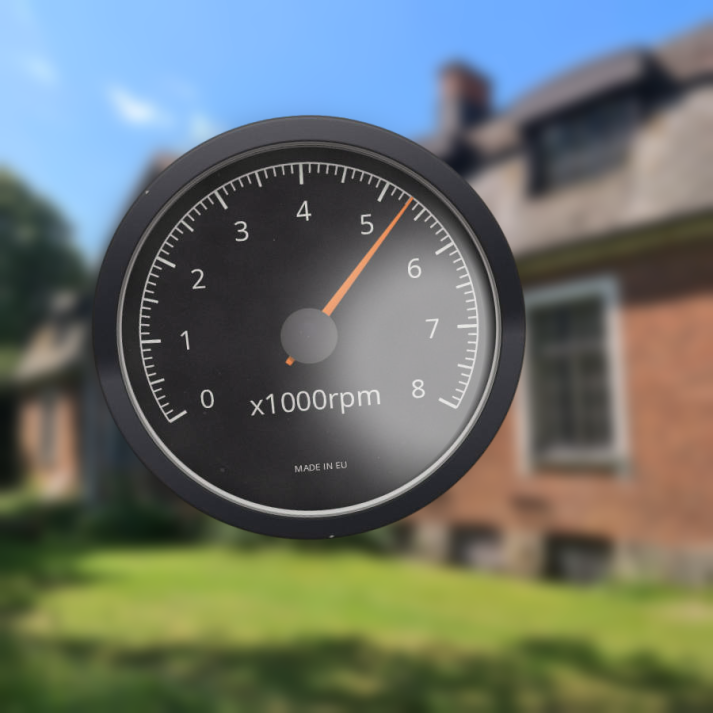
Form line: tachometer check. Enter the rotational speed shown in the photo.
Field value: 5300 rpm
